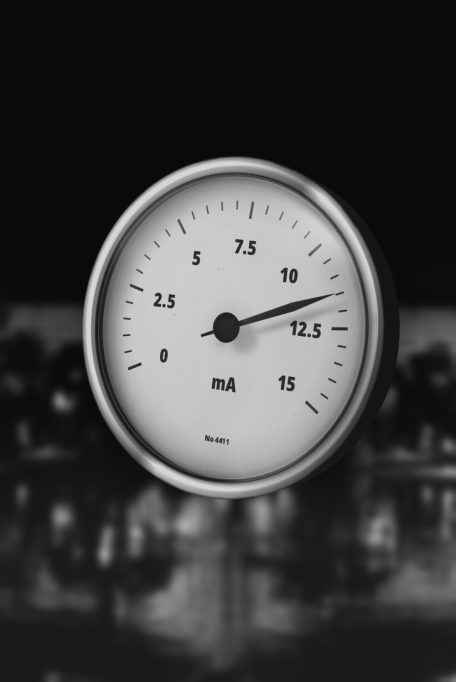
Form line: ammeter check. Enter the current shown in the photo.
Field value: 11.5 mA
